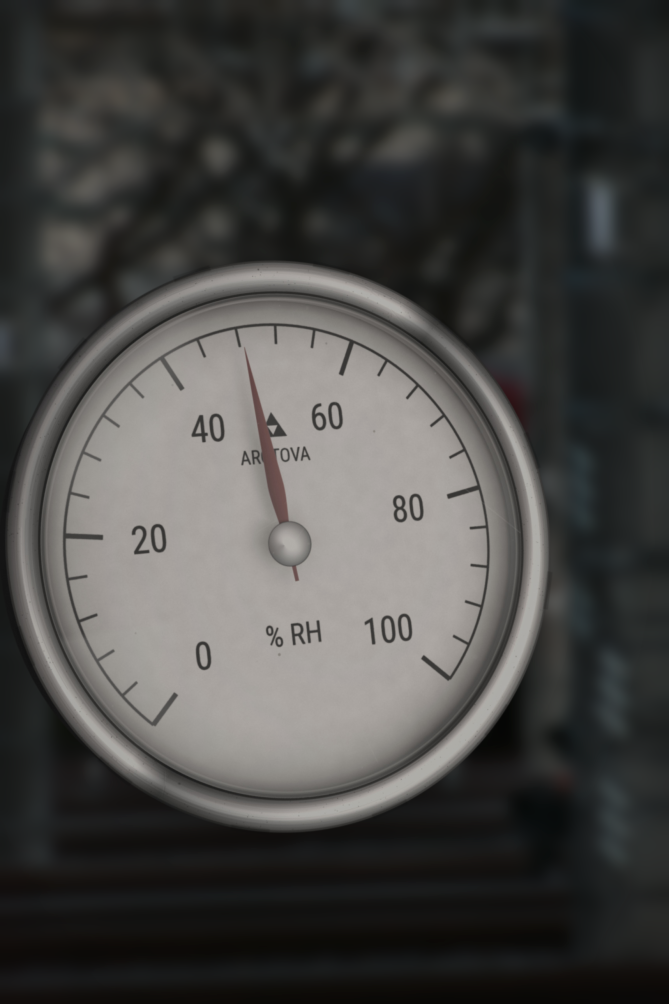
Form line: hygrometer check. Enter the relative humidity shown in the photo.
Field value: 48 %
